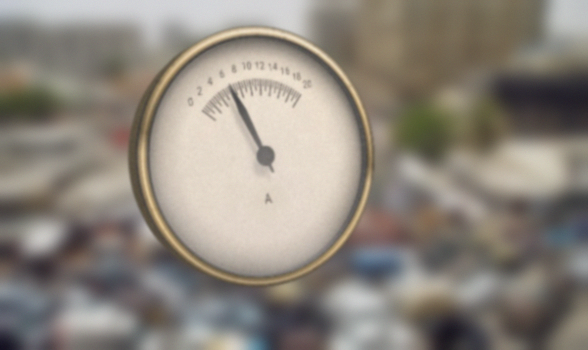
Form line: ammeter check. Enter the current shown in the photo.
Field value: 6 A
